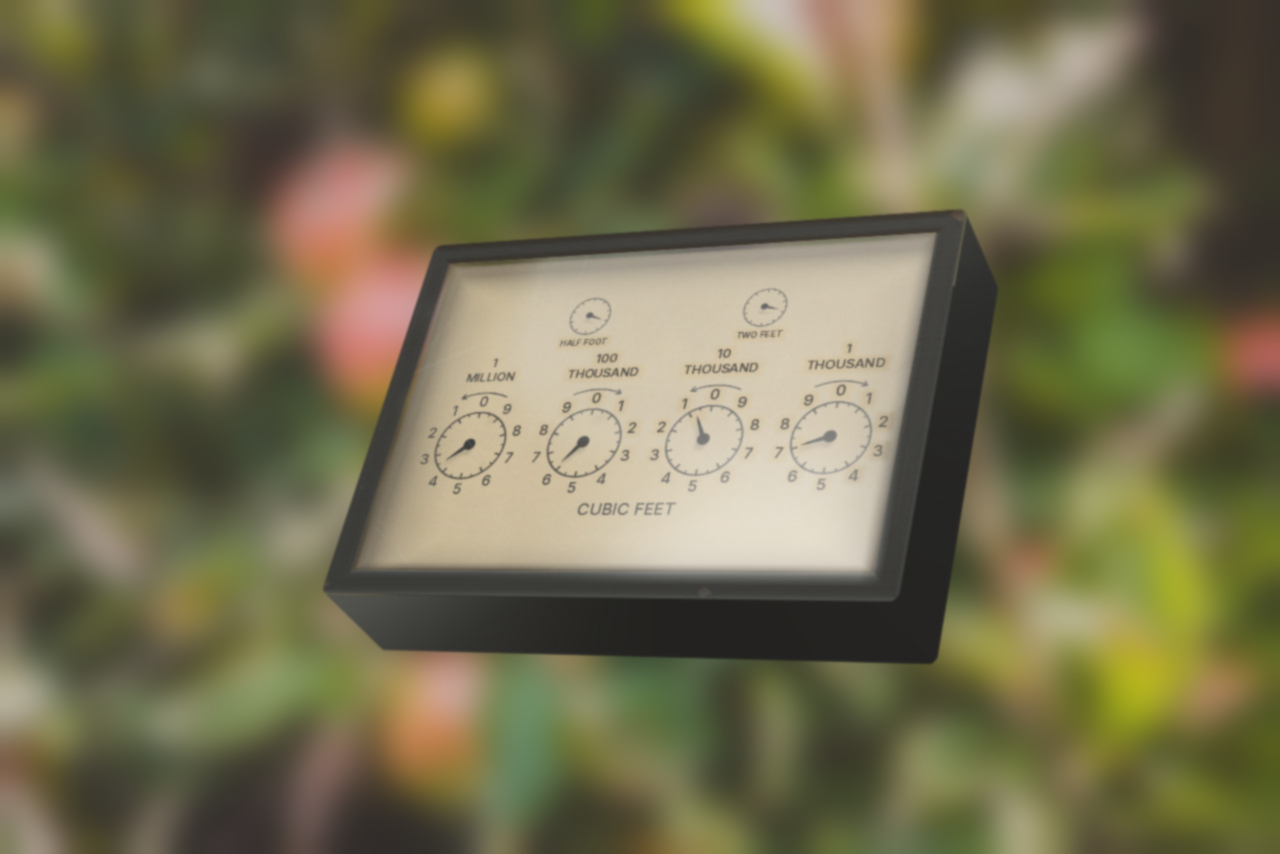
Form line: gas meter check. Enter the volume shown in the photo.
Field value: 360700 ft³
